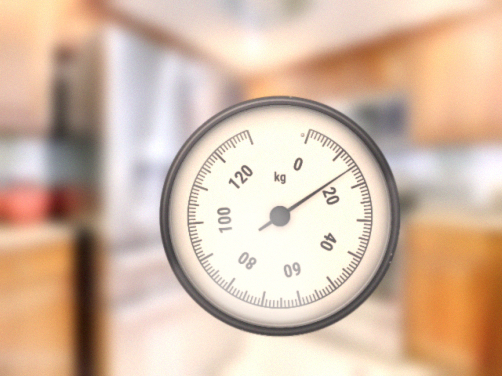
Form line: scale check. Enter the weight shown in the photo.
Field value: 15 kg
